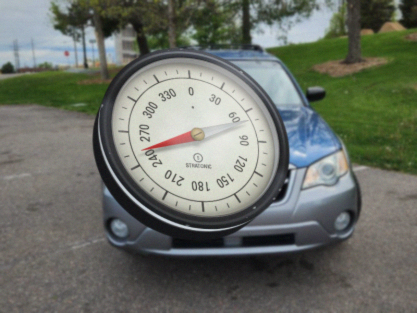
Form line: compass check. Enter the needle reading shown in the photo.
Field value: 250 °
